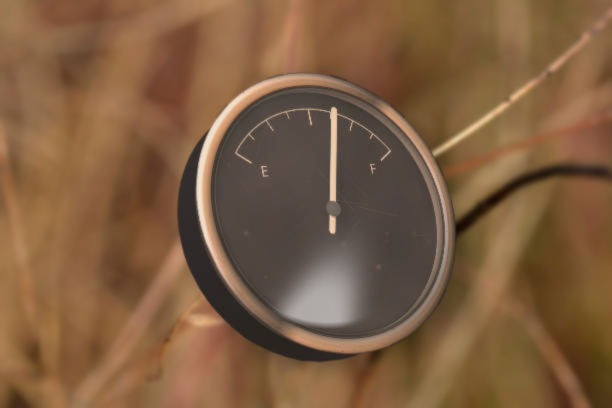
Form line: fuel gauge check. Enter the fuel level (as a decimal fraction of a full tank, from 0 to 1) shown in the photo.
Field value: 0.625
